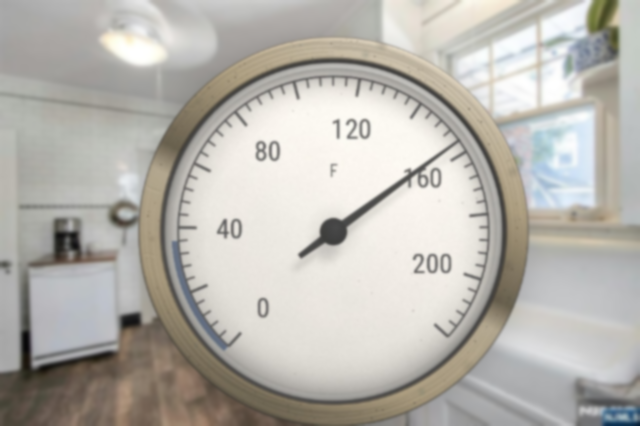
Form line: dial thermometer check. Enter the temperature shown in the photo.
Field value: 156 °F
